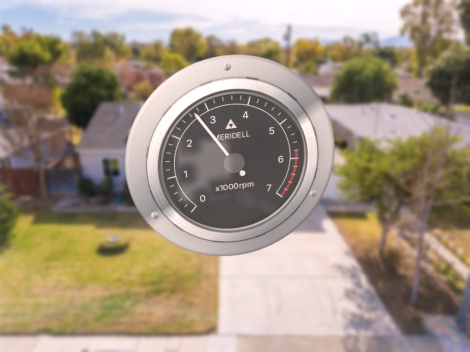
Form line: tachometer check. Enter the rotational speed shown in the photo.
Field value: 2700 rpm
